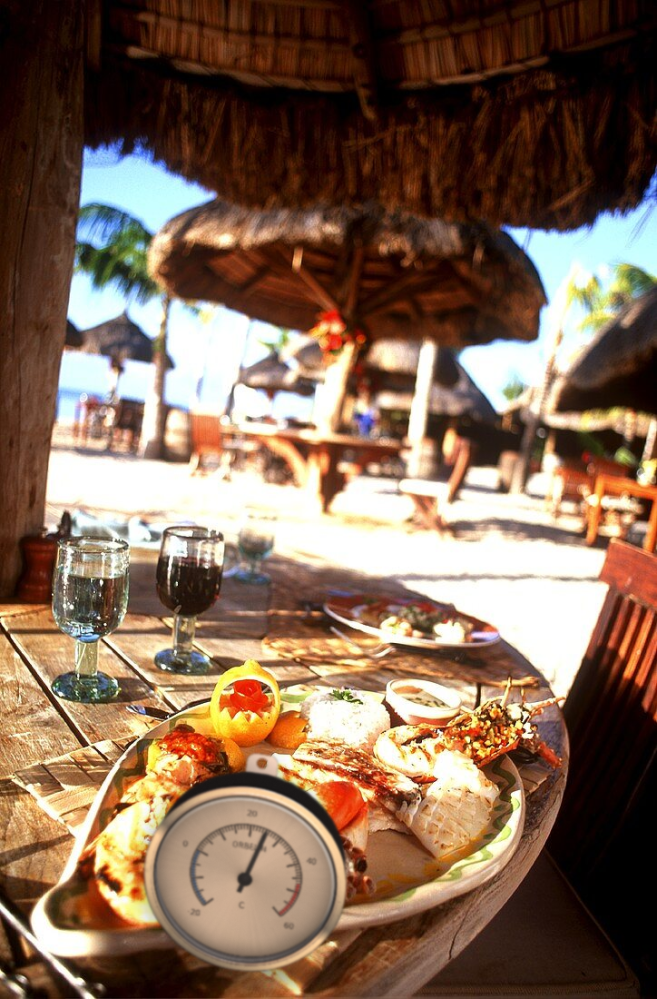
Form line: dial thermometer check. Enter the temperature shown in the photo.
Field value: 25 °C
